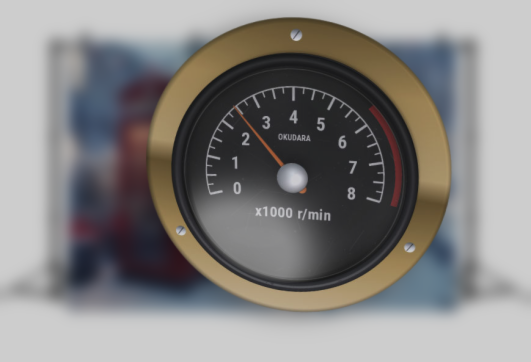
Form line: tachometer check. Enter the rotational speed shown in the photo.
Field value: 2500 rpm
